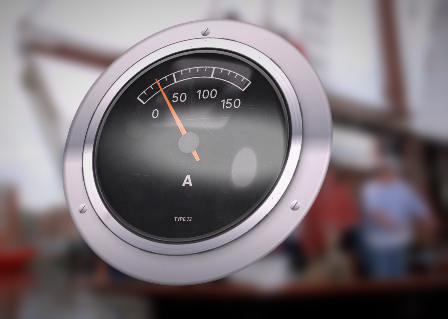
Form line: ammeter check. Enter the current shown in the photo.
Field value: 30 A
